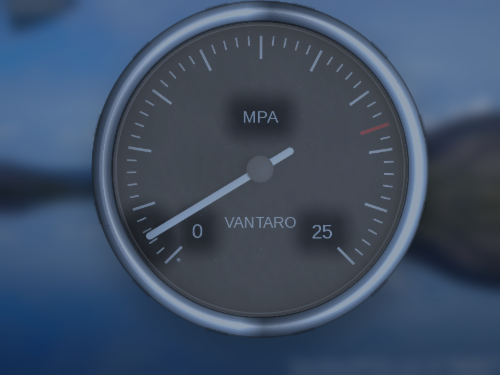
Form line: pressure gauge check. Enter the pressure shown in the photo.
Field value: 1.25 MPa
